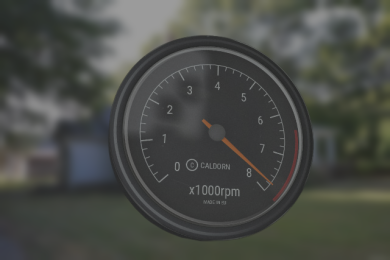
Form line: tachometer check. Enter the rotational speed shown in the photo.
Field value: 7800 rpm
